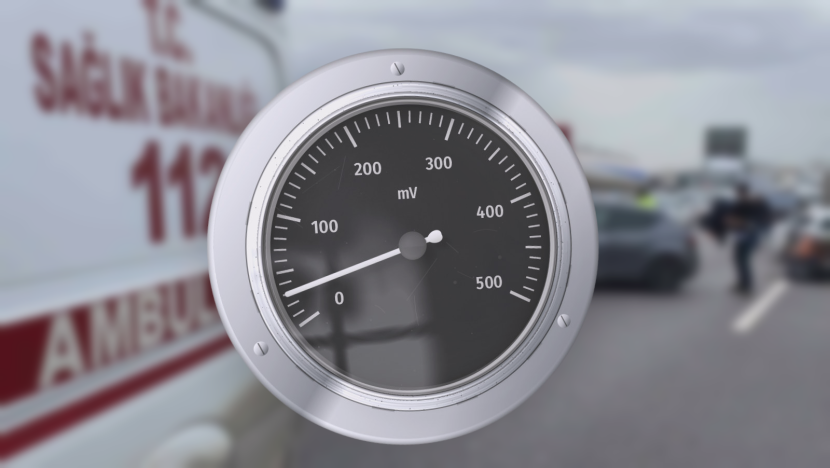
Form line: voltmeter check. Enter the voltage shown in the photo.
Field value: 30 mV
